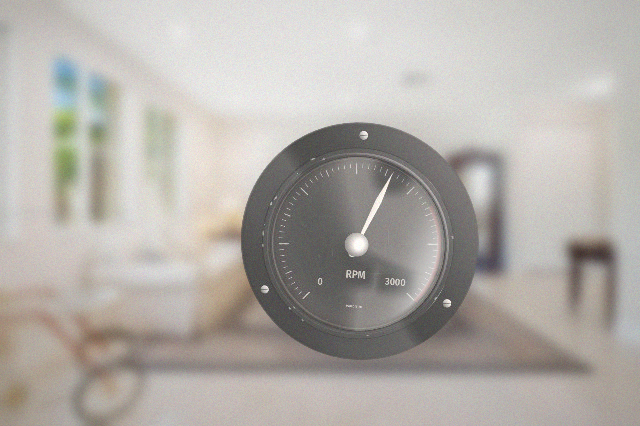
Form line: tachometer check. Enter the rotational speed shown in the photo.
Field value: 1800 rpm
